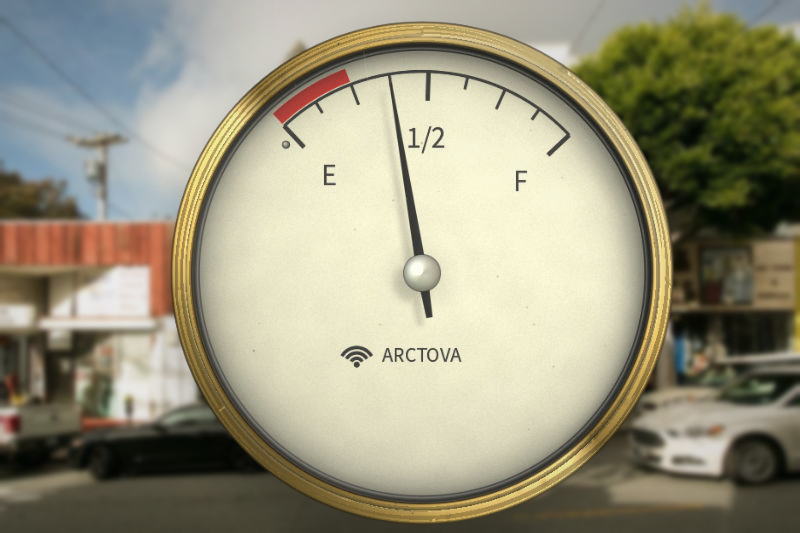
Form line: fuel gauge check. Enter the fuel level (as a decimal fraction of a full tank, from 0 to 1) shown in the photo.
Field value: 0.375
